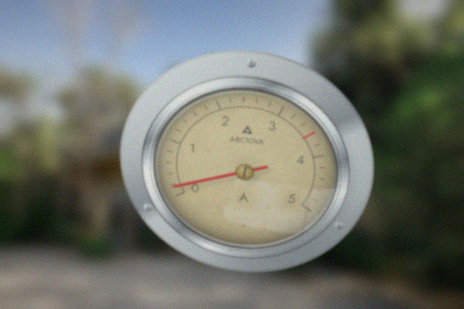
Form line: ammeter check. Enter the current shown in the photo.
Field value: 0.2 A
